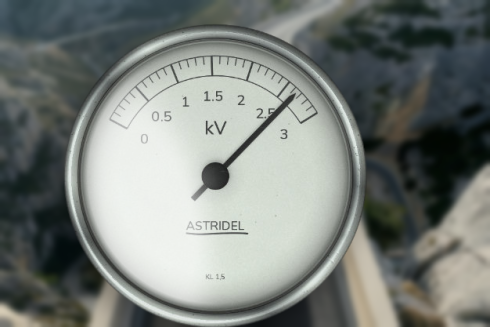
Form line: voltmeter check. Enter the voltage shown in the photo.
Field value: 2.65 kV
